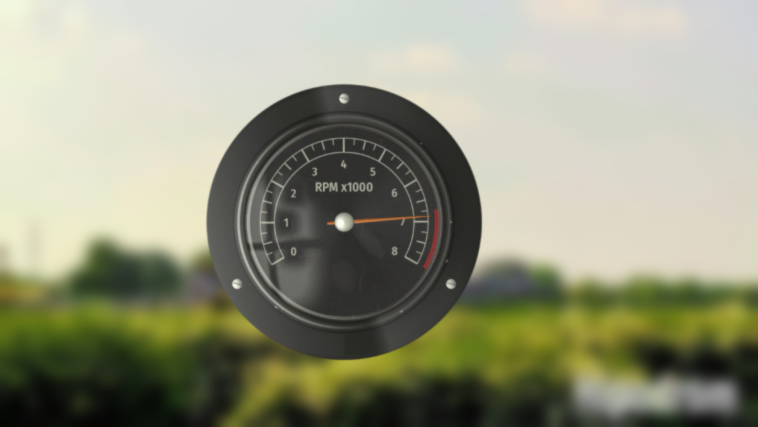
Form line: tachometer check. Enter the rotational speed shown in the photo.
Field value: 6875 rpm
